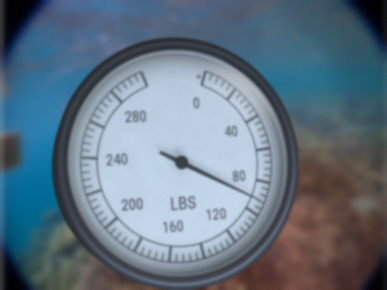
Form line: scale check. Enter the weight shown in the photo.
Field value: 92 lb
